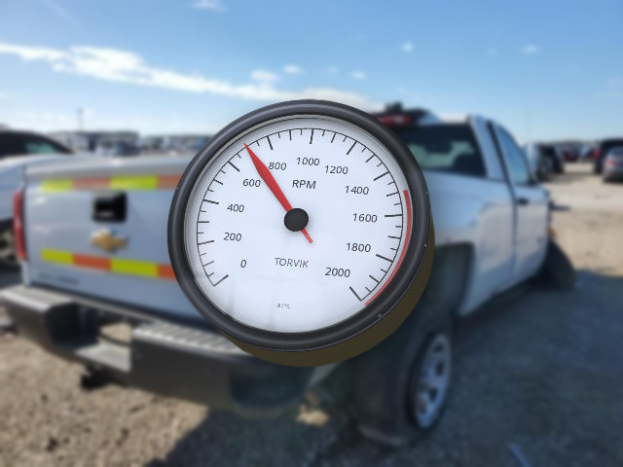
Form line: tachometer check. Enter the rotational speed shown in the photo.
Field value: 700 rpm
